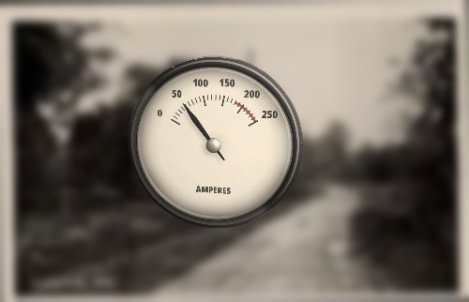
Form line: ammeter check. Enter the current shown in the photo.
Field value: 50 A
